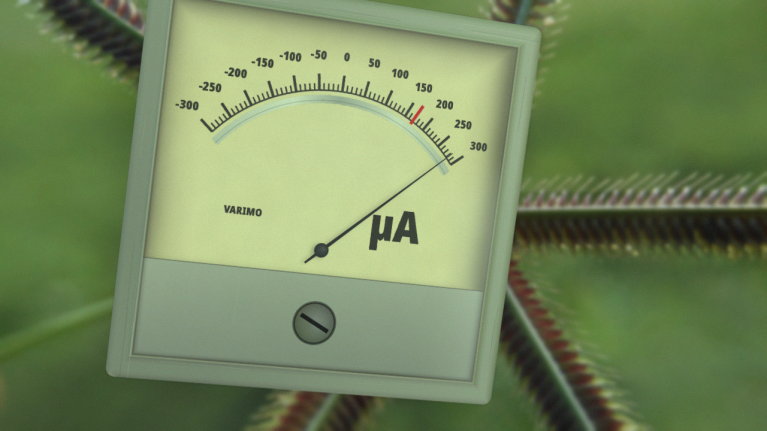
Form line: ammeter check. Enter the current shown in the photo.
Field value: 280 µA
